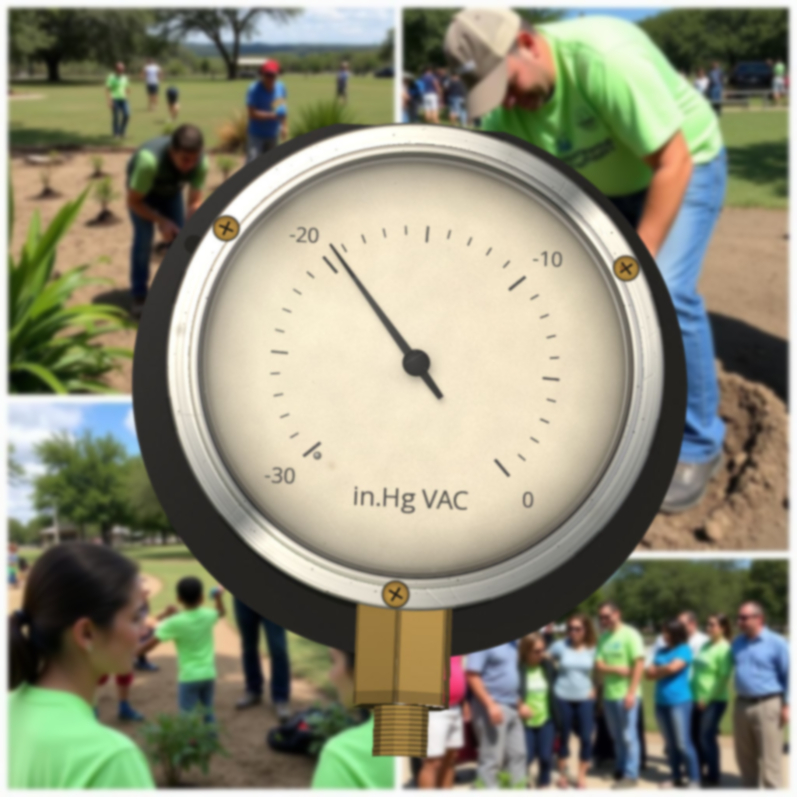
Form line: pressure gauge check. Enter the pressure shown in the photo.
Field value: -19.5 inHg
